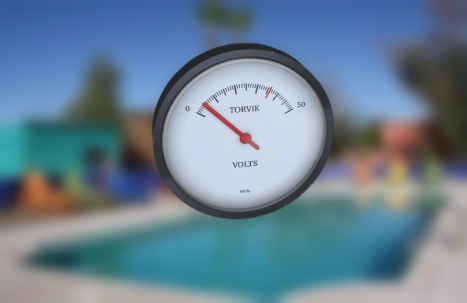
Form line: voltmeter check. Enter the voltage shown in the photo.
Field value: 5 V
